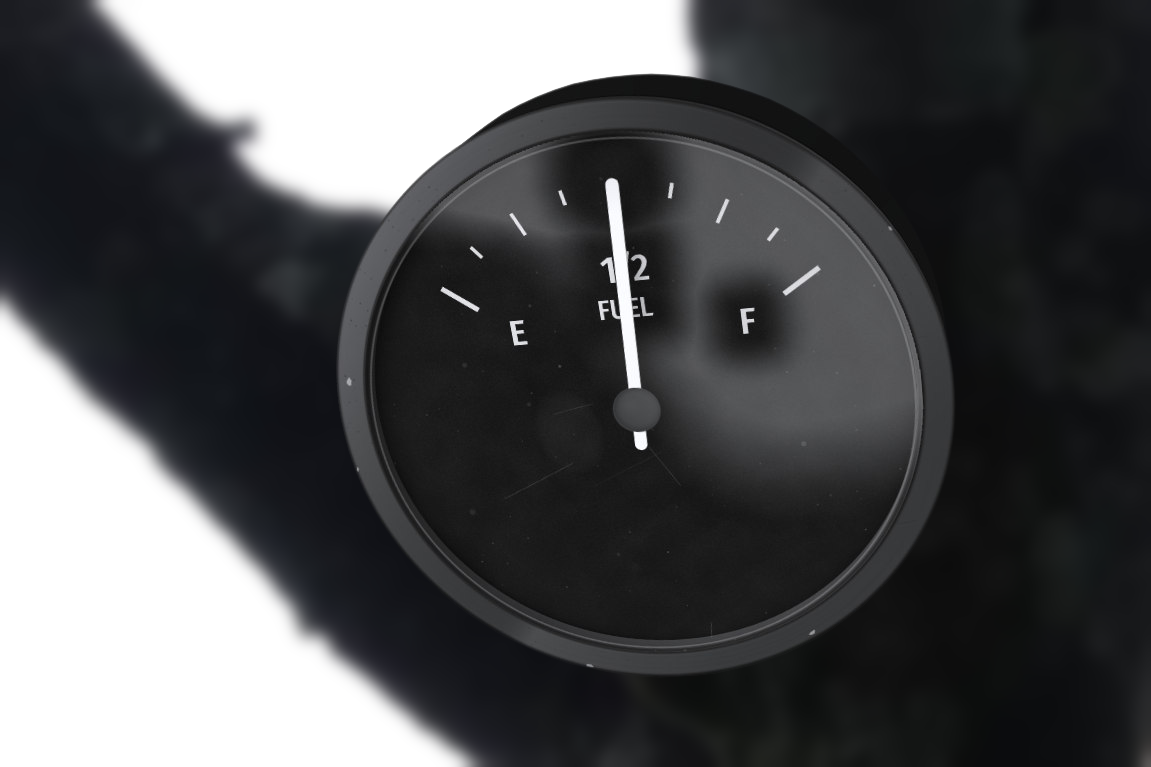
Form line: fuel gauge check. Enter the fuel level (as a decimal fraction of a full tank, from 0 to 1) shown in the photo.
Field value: 0.5
